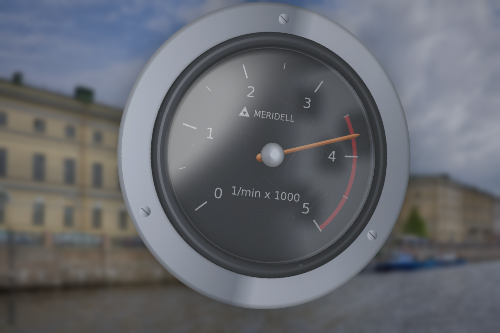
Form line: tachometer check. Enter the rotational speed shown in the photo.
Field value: 3750 rpm
